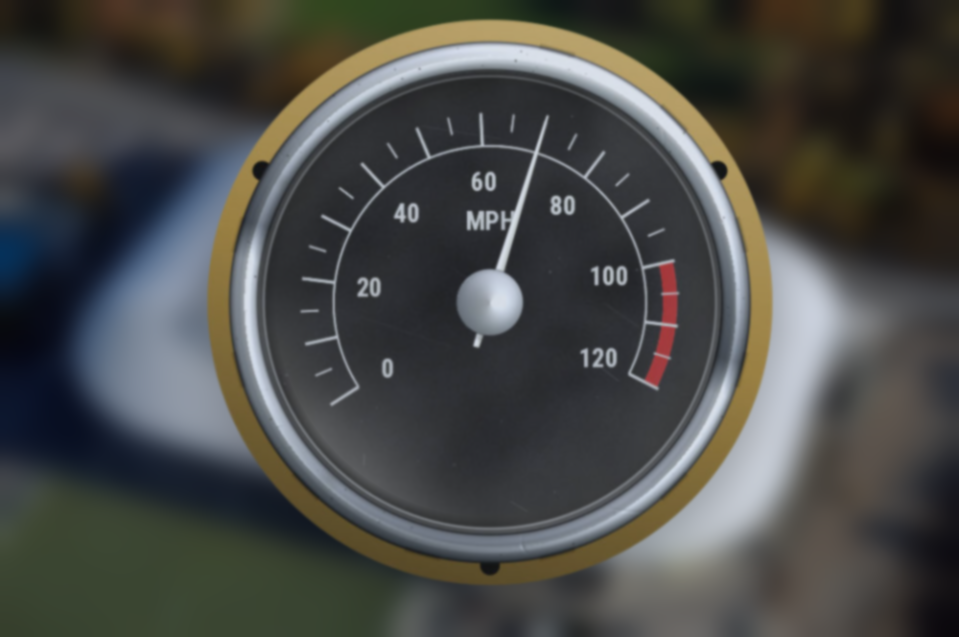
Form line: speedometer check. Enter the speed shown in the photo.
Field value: 70 mph
